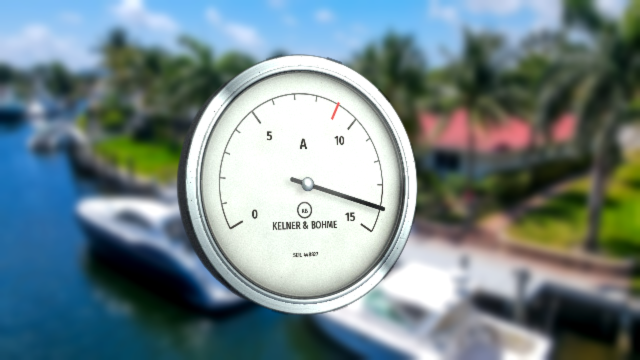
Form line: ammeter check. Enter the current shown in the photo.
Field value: 14 A
